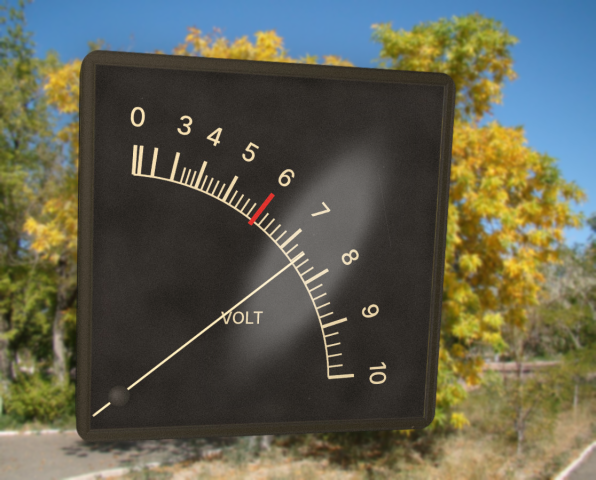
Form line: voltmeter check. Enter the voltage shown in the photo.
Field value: 7.4 V
